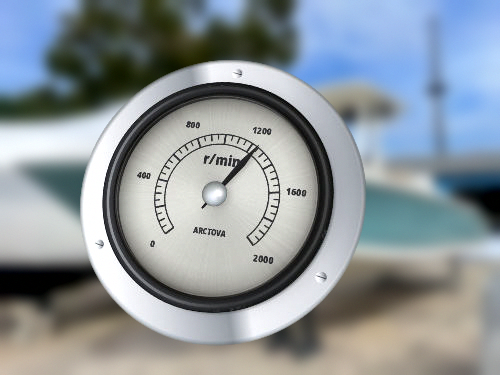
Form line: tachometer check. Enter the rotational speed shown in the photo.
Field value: 1250 rpm
